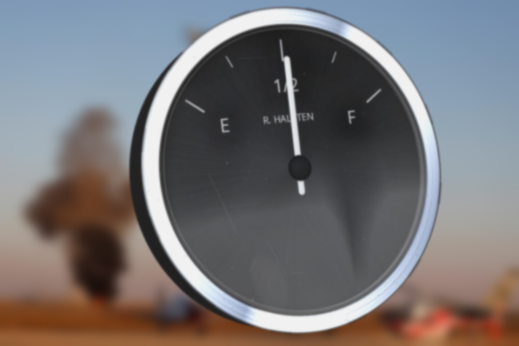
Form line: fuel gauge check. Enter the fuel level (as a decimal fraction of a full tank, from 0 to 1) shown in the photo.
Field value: 0.5
